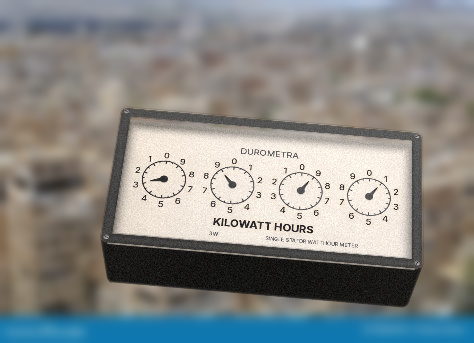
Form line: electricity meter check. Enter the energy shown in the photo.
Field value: 2891 kWh
